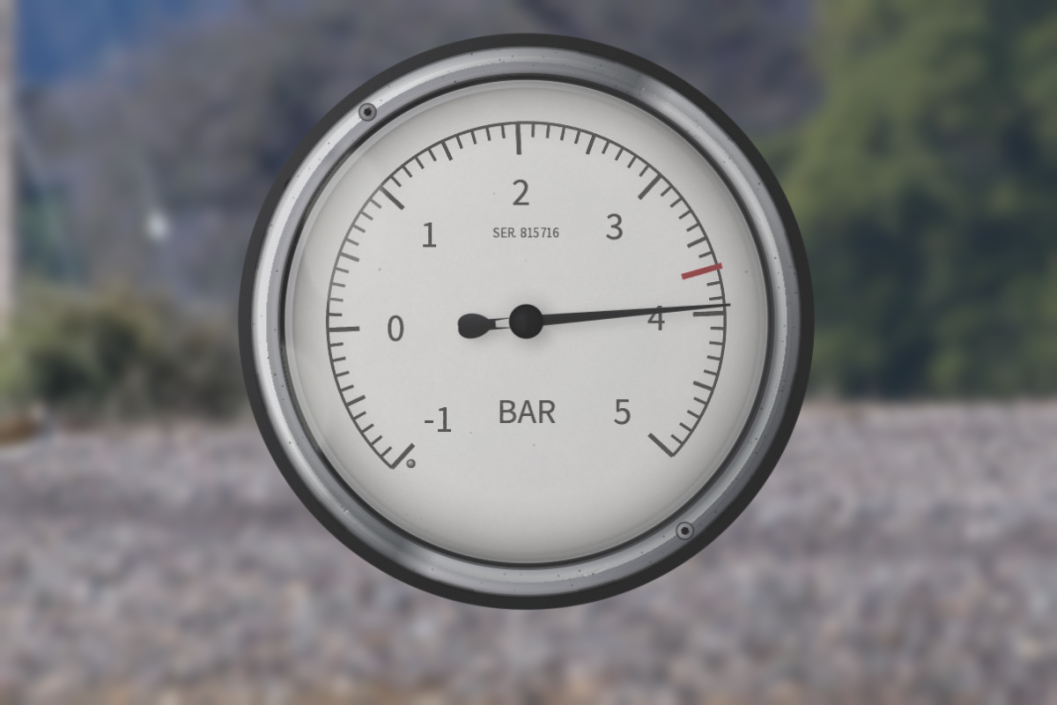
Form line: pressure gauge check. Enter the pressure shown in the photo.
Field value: 3.95 bar
